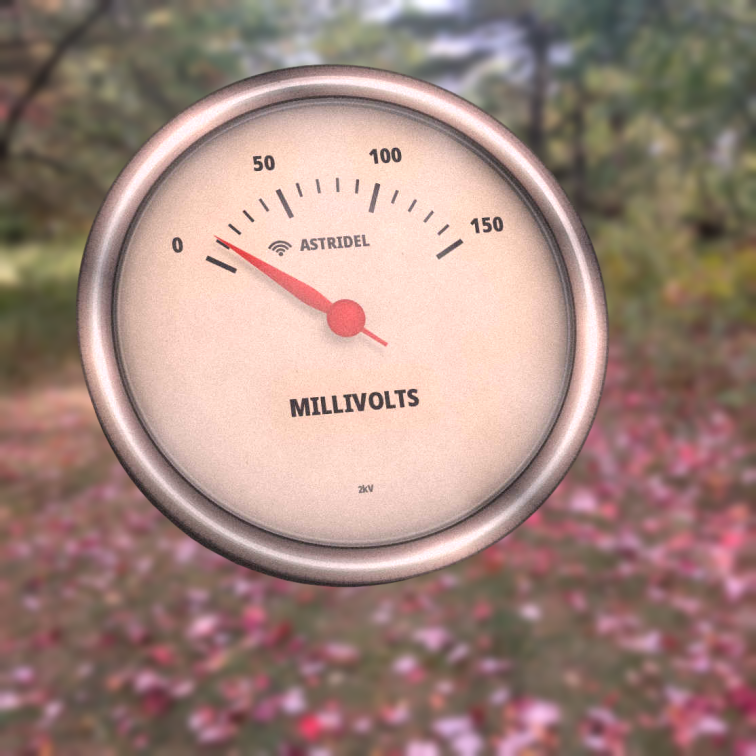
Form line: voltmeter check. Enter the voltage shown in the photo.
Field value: 10 mV
